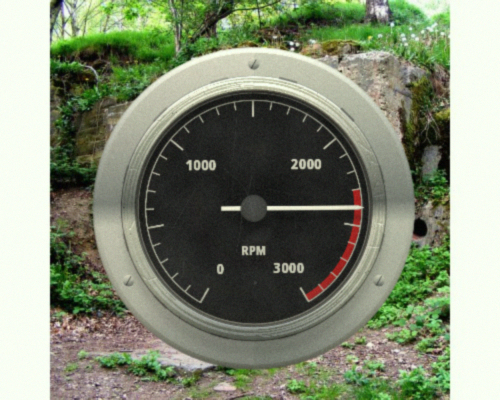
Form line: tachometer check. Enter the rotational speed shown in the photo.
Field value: 2400 rpm
